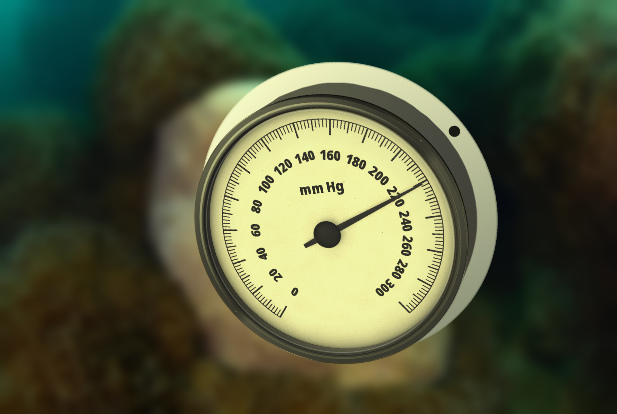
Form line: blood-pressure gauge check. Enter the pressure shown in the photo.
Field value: 220 mmHg
